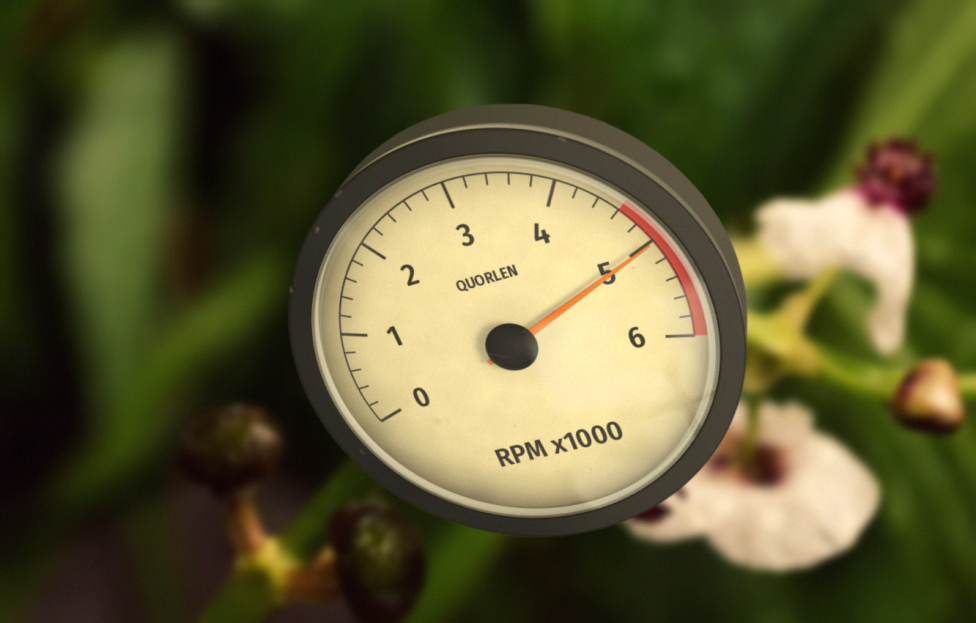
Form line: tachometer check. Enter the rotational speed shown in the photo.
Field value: 5000 rpm
